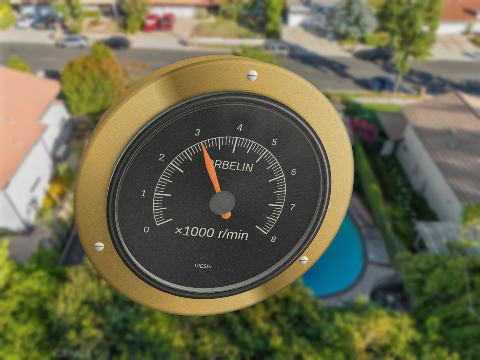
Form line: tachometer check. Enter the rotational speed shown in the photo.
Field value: 3000 rpm
